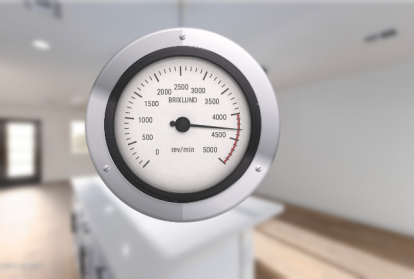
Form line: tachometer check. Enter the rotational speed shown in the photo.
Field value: 4300 rpm
